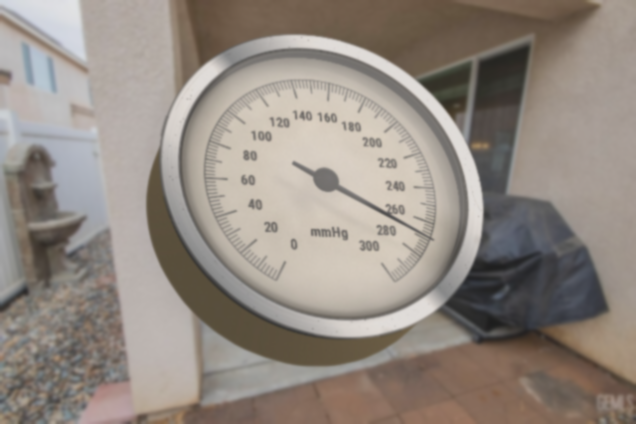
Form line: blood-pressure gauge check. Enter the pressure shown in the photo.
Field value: 270 mmHg
